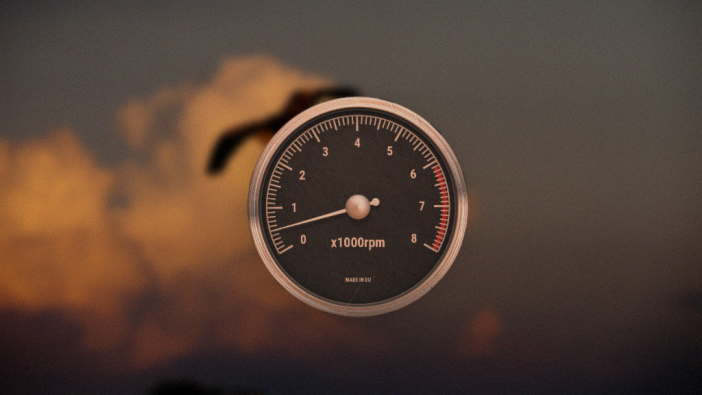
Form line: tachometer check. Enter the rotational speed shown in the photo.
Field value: 500 rpm
